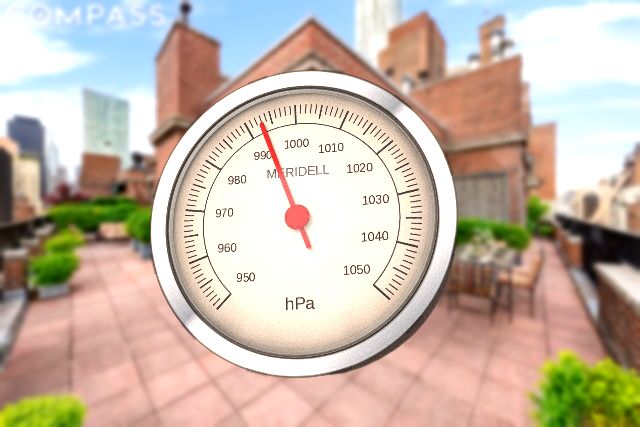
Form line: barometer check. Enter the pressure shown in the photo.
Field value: 993 hPa
